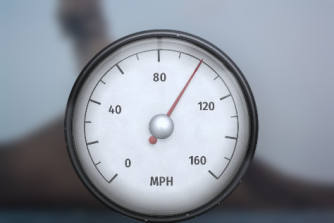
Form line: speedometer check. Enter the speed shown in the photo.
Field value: 100 mph
